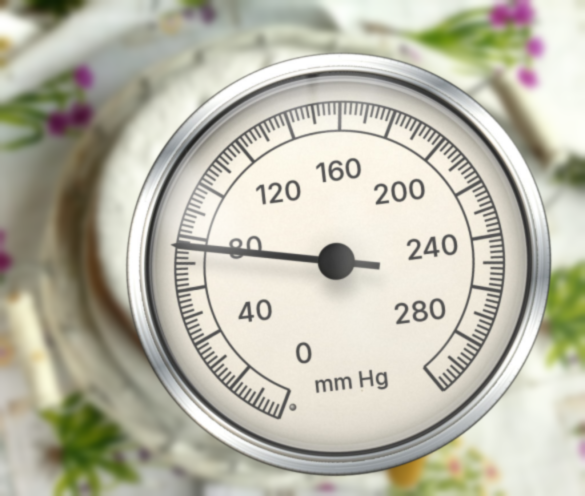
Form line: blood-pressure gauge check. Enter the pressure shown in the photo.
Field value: 76 mmHg
